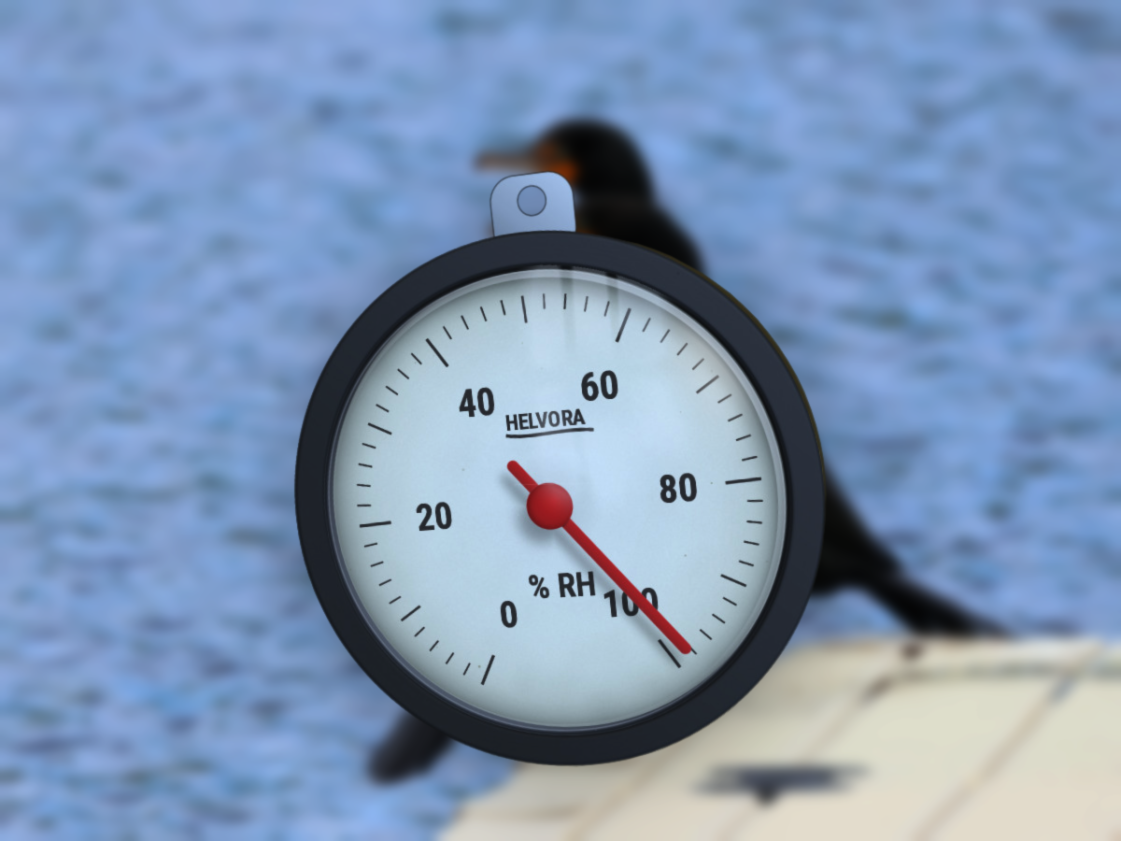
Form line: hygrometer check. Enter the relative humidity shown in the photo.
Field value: 98 %
